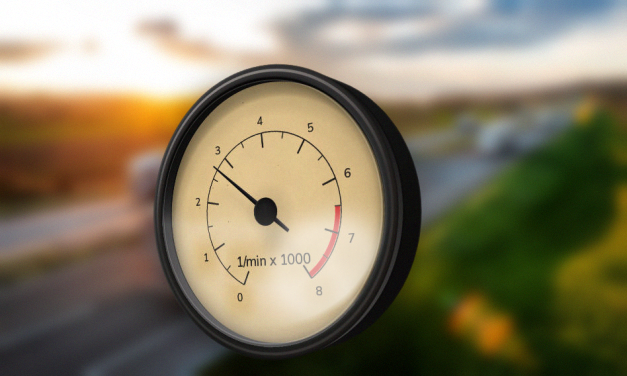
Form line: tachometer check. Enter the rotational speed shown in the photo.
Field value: 2750 rpm
